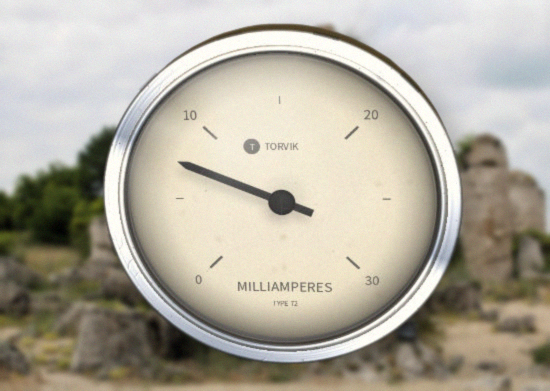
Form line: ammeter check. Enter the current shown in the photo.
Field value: 7.5 mA
